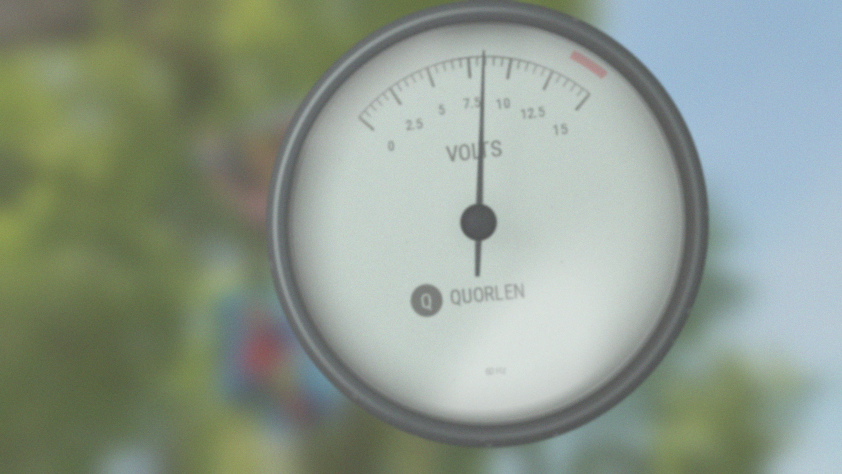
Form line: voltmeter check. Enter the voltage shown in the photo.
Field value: 8.5 V
